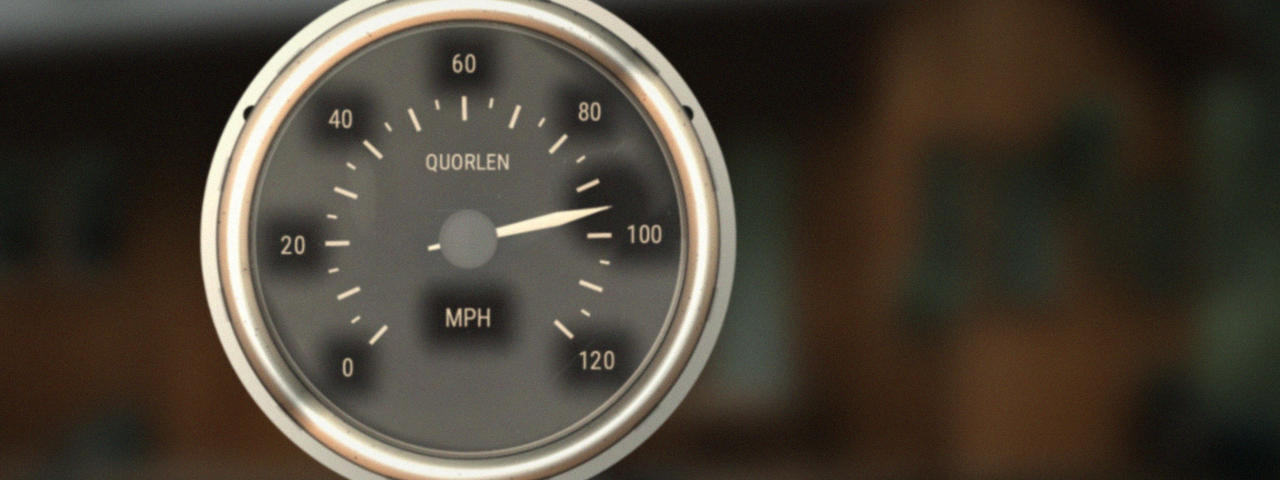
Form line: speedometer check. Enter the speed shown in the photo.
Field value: 95 mph
